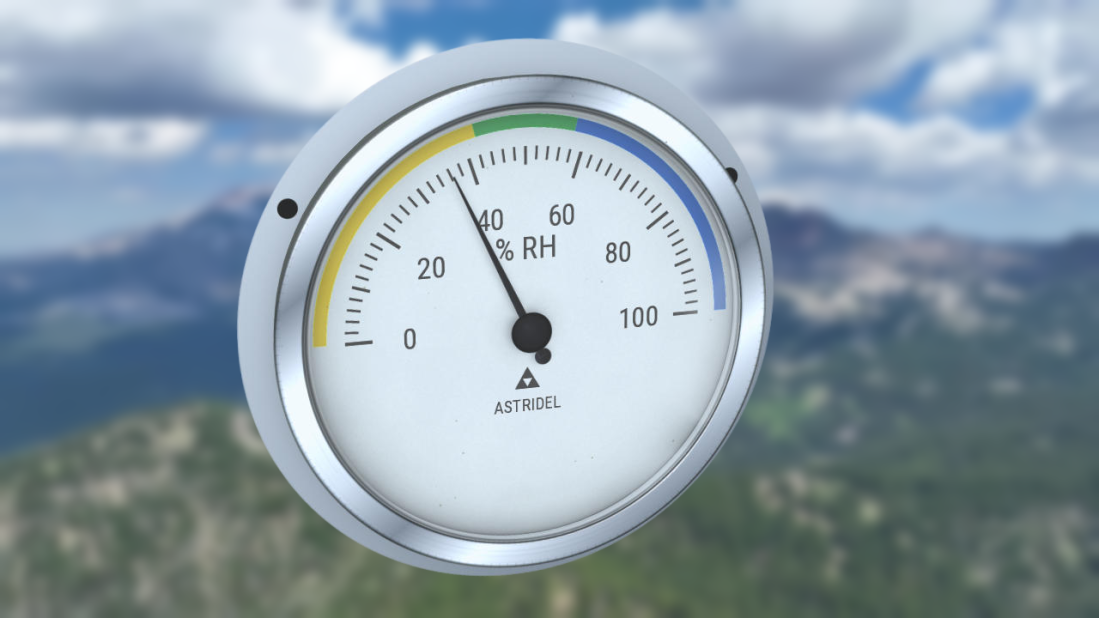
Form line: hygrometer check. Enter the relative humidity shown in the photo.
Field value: 36 %
